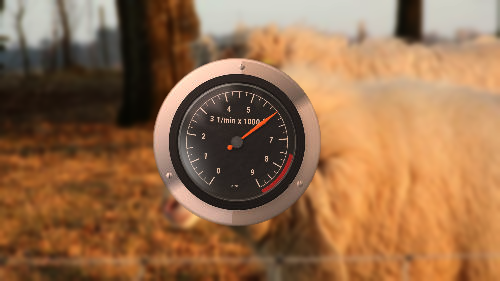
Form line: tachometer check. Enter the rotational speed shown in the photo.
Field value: 6000 rpm
